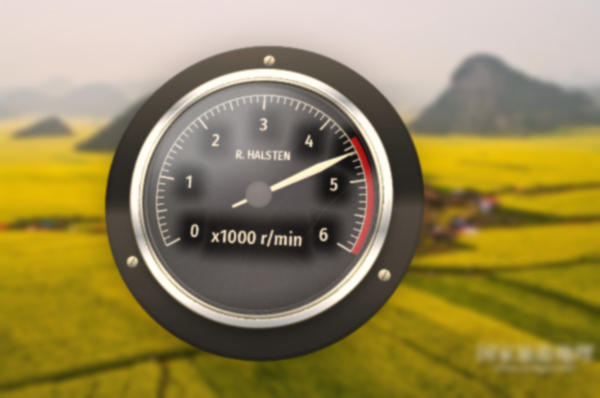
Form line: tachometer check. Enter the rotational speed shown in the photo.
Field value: 4600 rpm
